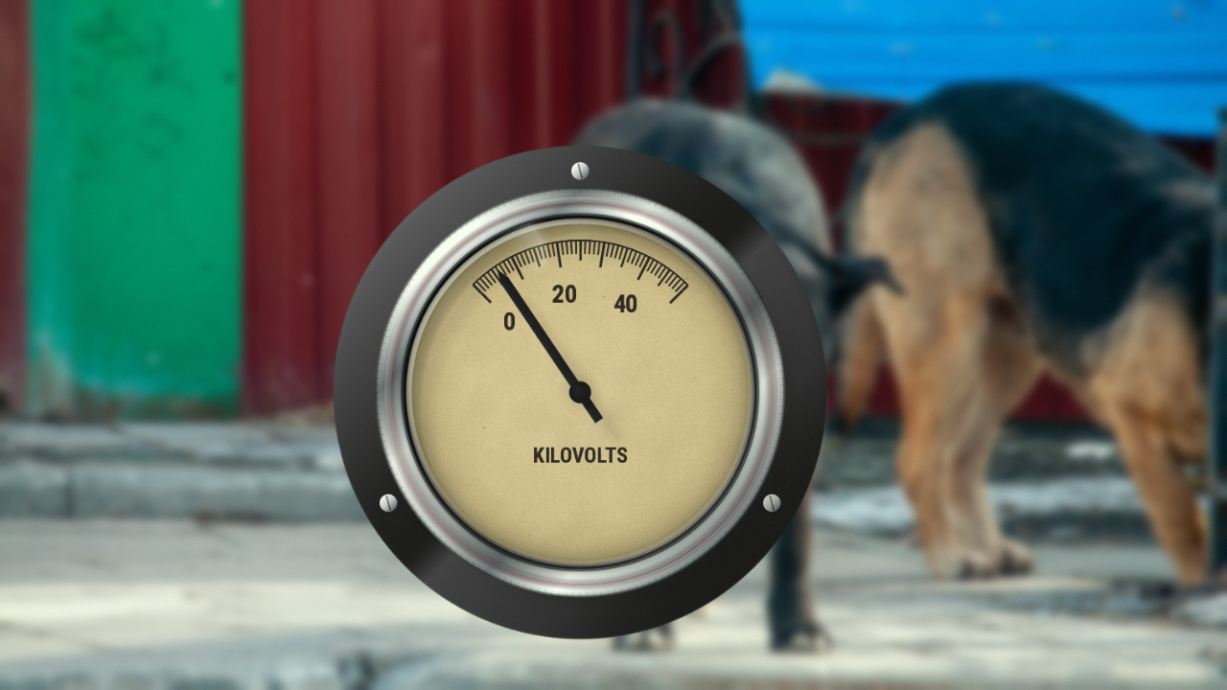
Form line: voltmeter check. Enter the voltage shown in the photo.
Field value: 6 kV
